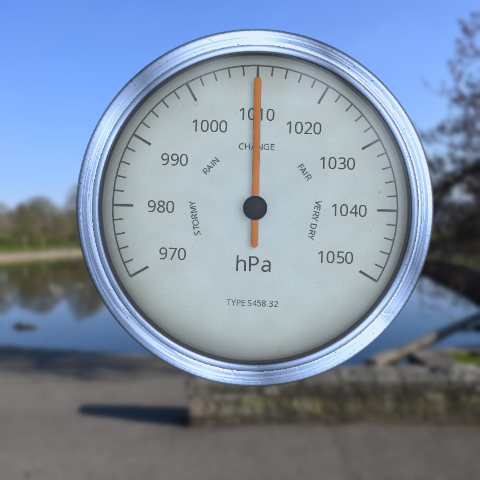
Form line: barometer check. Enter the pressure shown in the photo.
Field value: 1010 hPa
